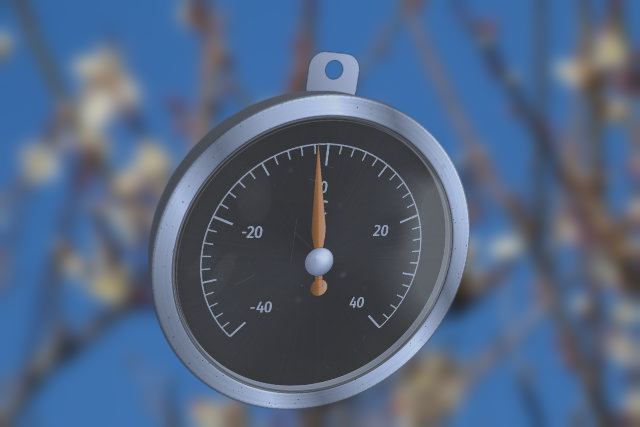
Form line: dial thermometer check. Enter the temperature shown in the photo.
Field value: -2 °C
